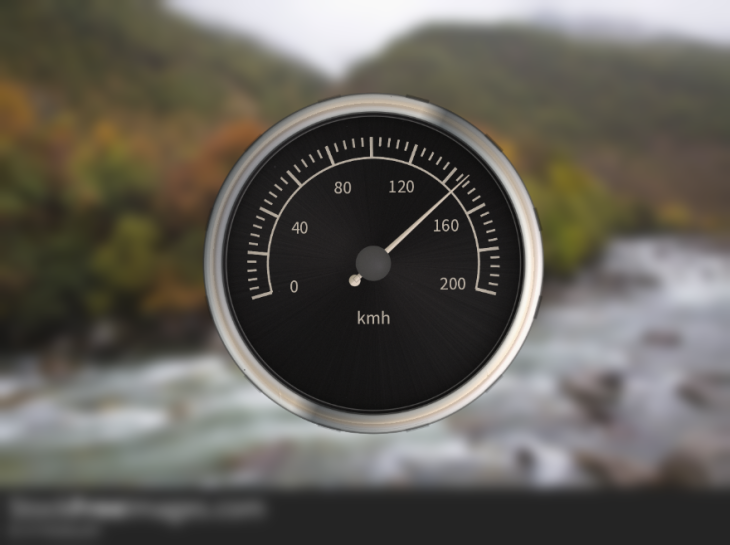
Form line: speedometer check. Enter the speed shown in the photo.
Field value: 146 km/h
